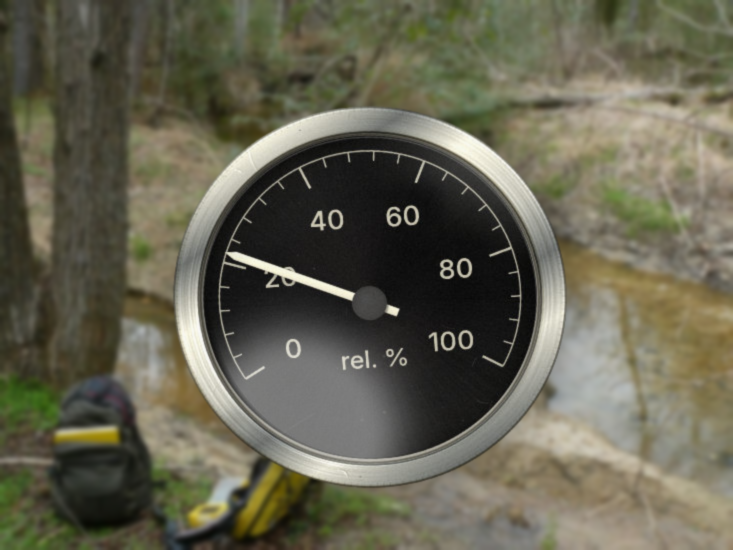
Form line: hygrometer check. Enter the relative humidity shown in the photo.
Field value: 22 %
